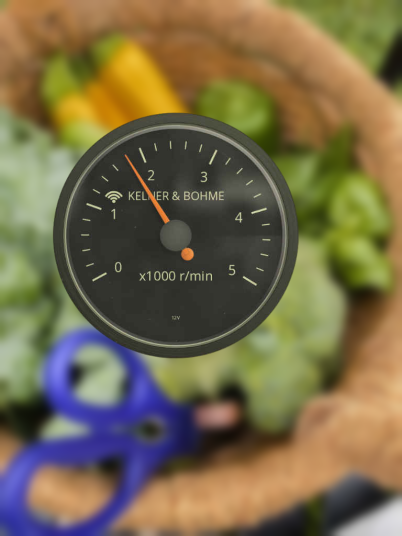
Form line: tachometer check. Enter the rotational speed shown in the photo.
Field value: 1800 rpm
